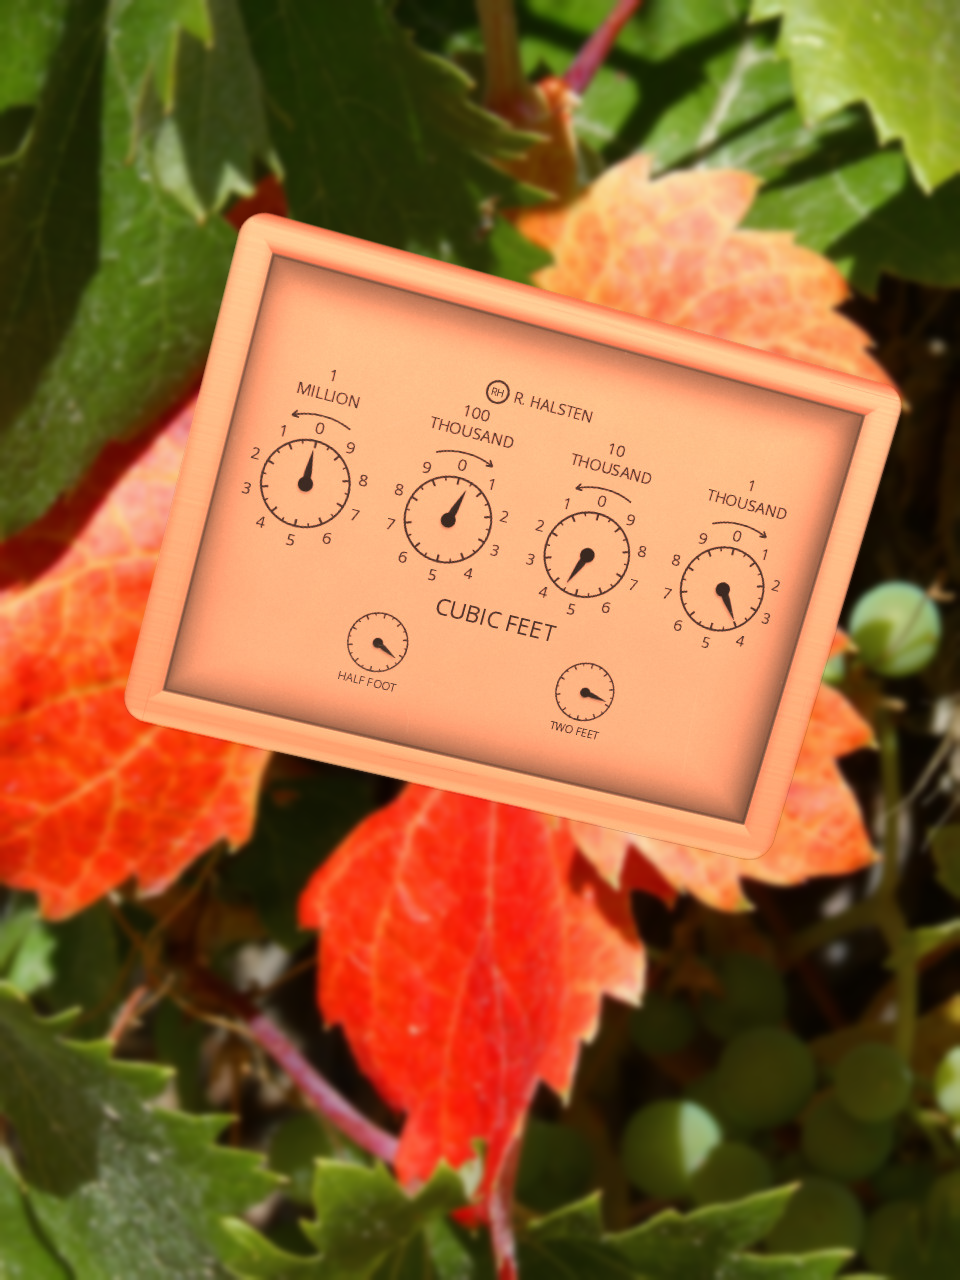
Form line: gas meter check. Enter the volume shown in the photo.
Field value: 4400 ft³
